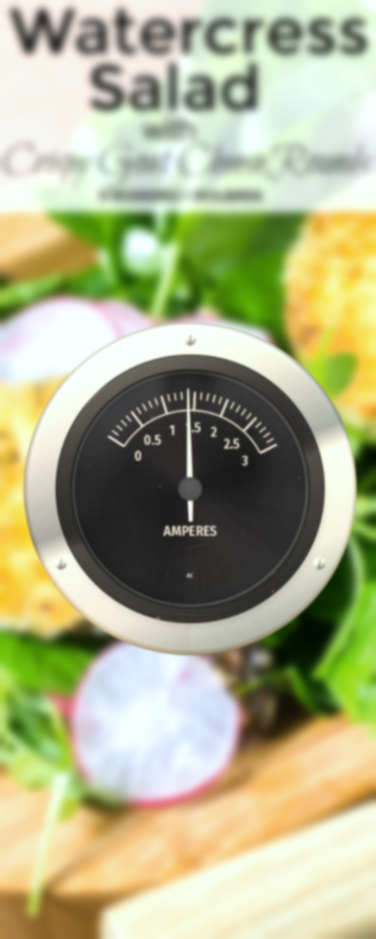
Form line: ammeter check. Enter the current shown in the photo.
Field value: 1.4 A
